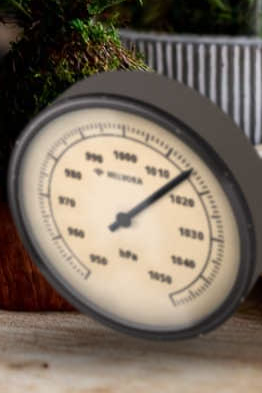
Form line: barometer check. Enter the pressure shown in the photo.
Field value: 1015 hPa
